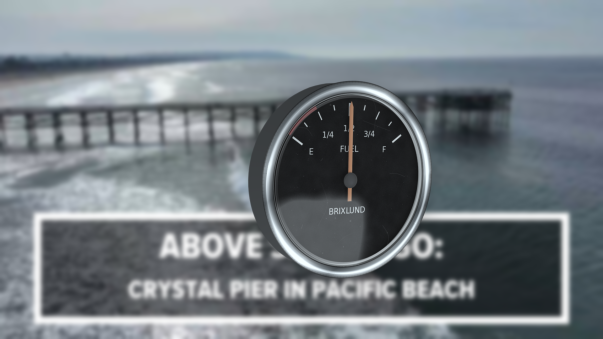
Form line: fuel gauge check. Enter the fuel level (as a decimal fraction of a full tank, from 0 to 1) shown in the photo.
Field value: 0.5
